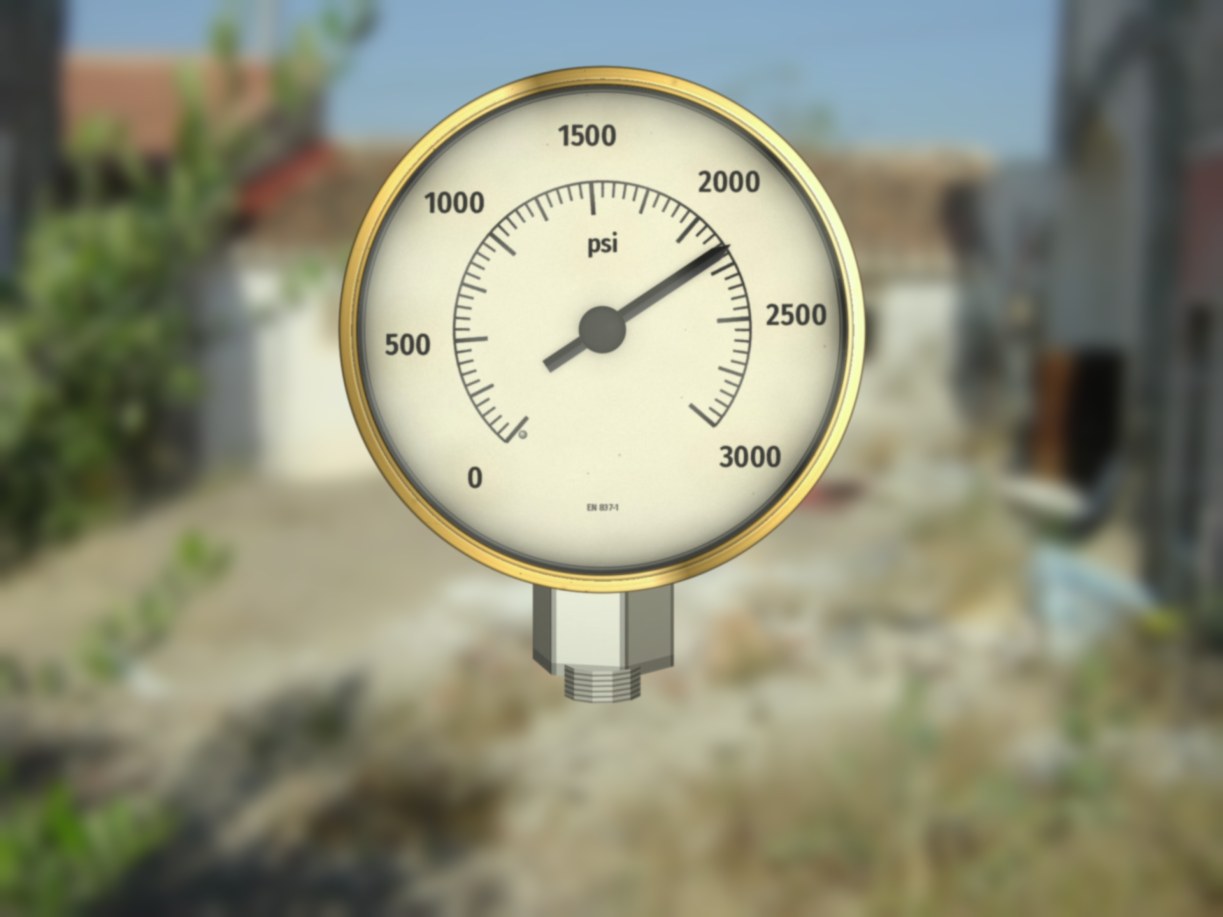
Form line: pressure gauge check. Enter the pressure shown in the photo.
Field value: 2175 psi
